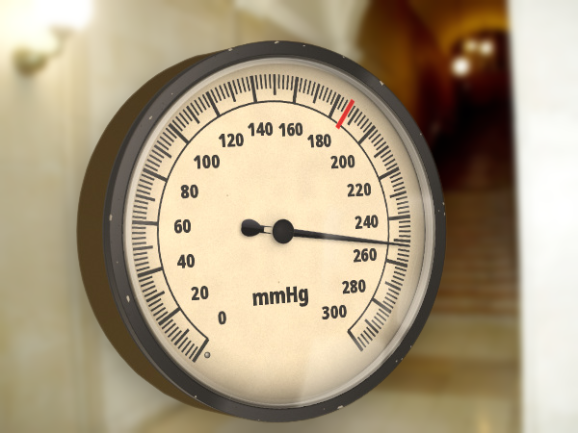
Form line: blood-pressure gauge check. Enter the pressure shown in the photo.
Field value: 252 mmHg
